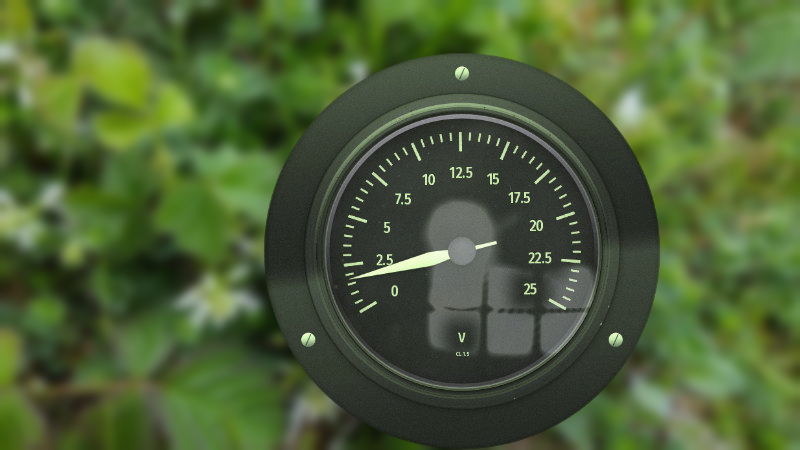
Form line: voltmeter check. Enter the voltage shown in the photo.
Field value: 1.75 V
